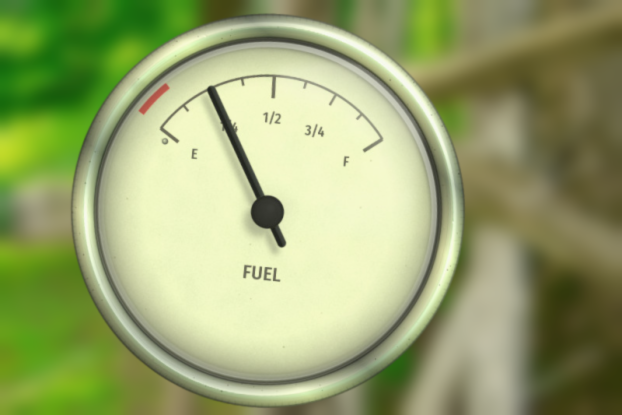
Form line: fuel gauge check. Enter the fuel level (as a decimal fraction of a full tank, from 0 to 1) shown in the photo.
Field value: 0.25
